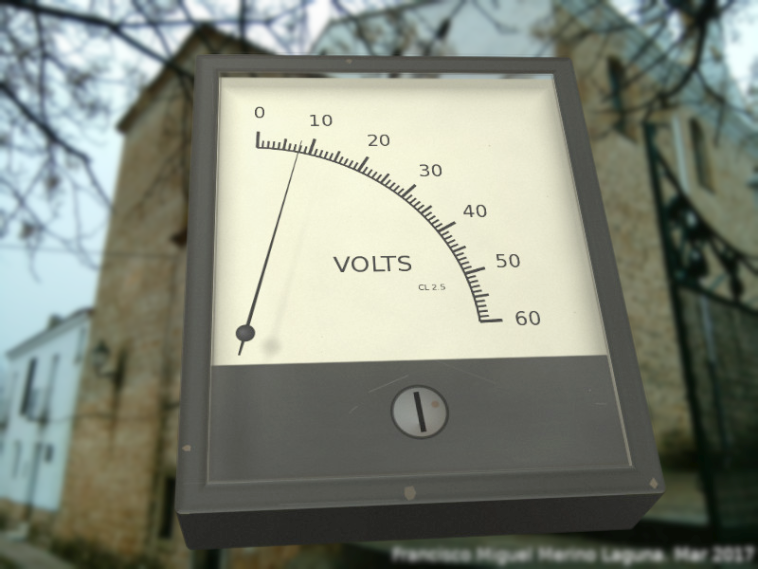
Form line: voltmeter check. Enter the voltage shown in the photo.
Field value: 8 V
